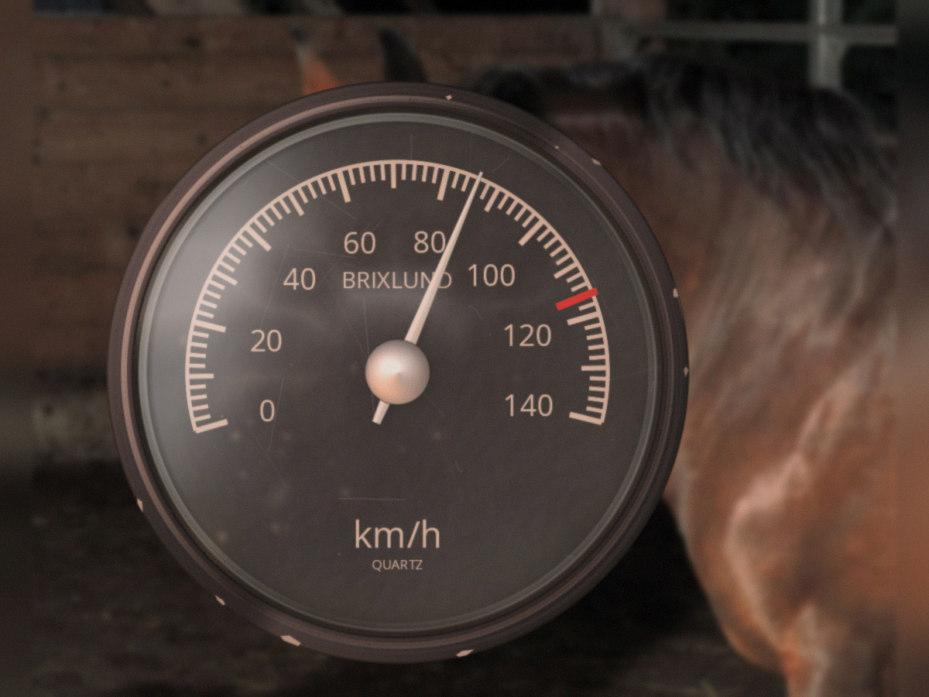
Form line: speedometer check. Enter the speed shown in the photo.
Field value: 86 km/h
